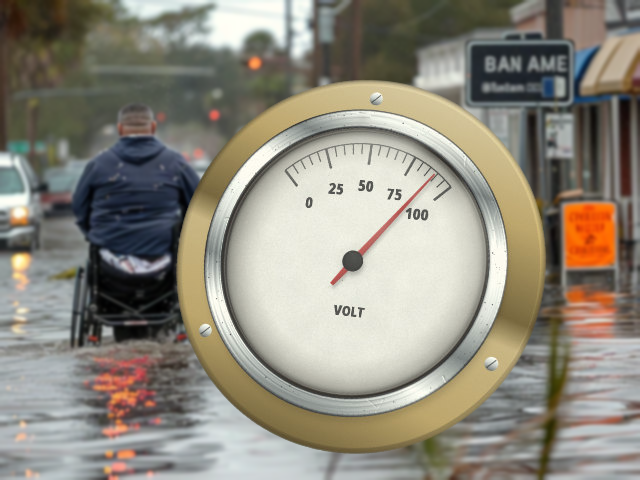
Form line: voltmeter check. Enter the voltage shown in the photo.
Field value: 90 V
